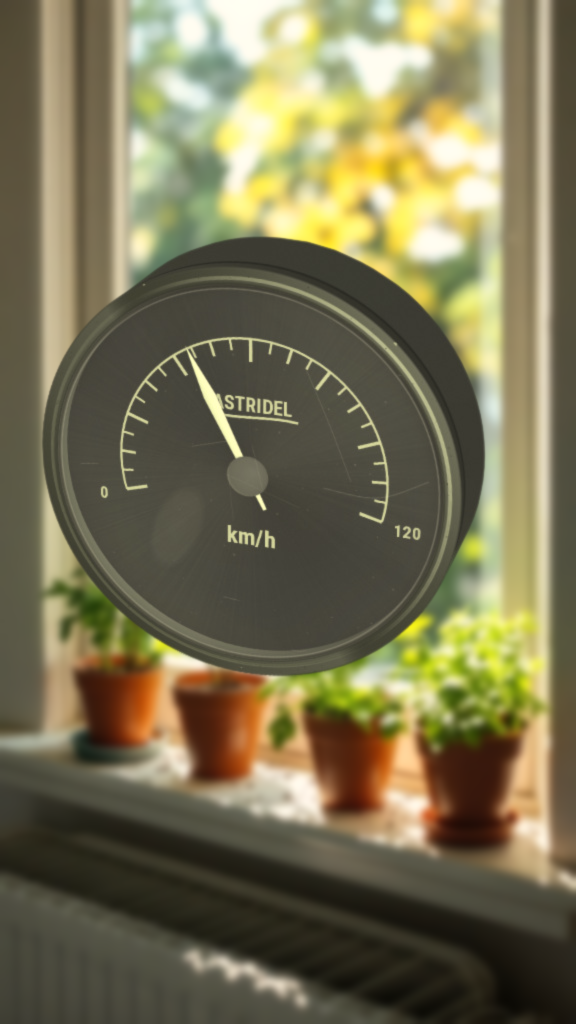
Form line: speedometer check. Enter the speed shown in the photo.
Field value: 45 km/h
